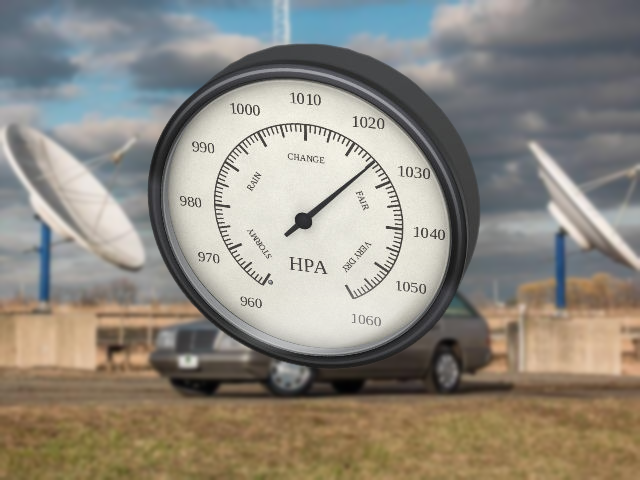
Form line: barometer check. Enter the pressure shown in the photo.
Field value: 1025 hPa
